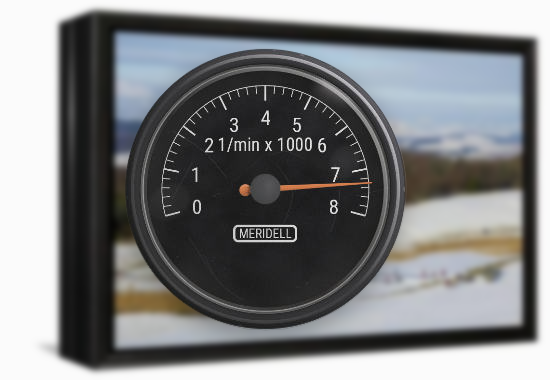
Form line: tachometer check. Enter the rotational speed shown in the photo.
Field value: 7300 rpm
